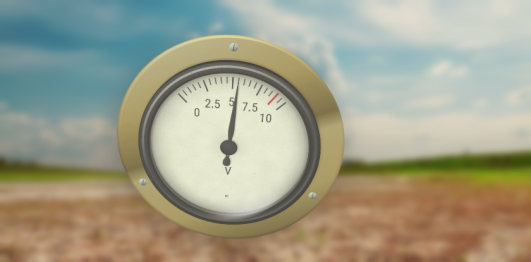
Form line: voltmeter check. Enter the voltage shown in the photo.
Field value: 5.5 V
